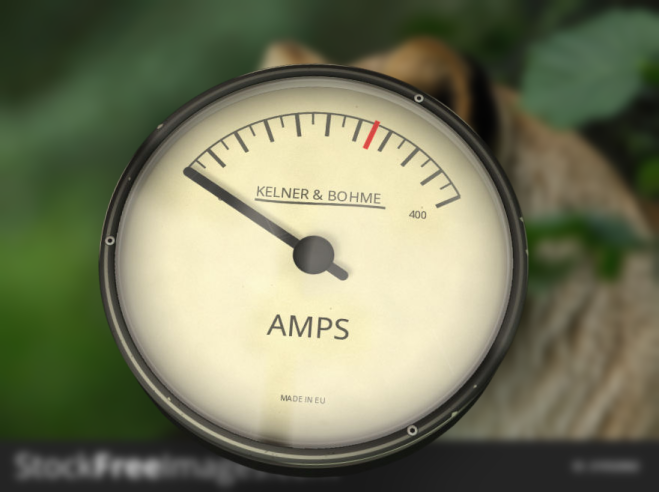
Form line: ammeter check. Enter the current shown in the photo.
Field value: 0 A
